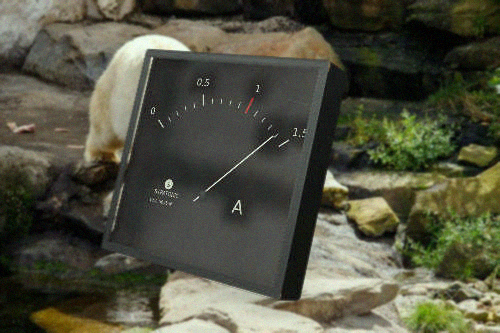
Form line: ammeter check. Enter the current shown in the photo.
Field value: 1.4 A
